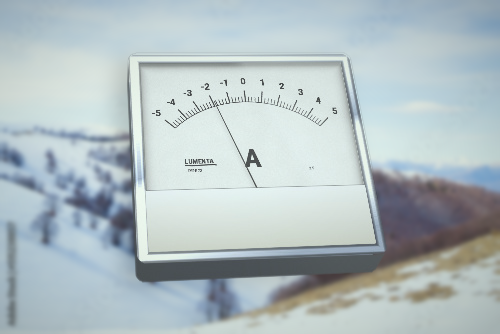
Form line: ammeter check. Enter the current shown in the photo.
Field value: -2 A
